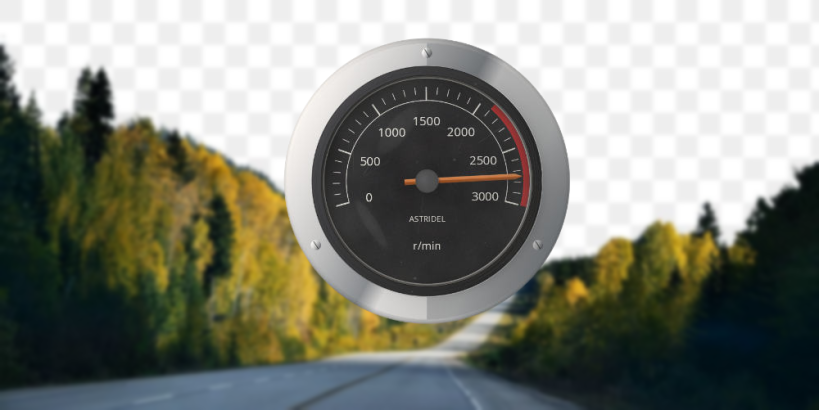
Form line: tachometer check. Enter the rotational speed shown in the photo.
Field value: 2750 rpm
